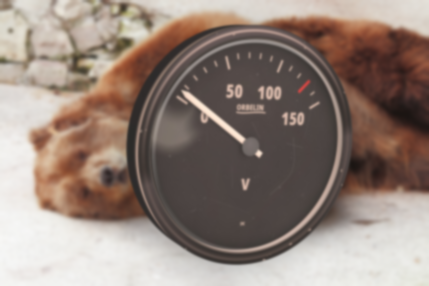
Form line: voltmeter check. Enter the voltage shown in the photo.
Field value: 5 V
